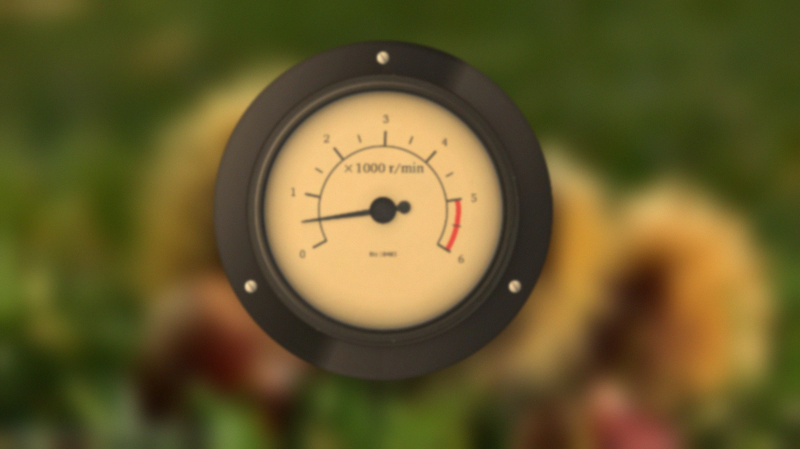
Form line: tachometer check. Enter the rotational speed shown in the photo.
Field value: 500 rpm
